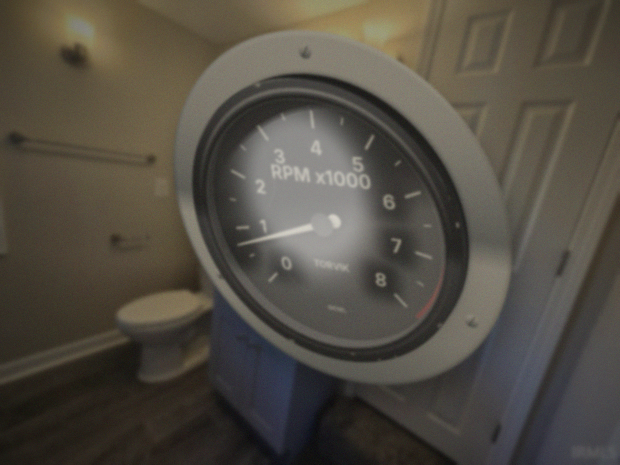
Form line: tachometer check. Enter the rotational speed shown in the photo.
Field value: 750 rpm
